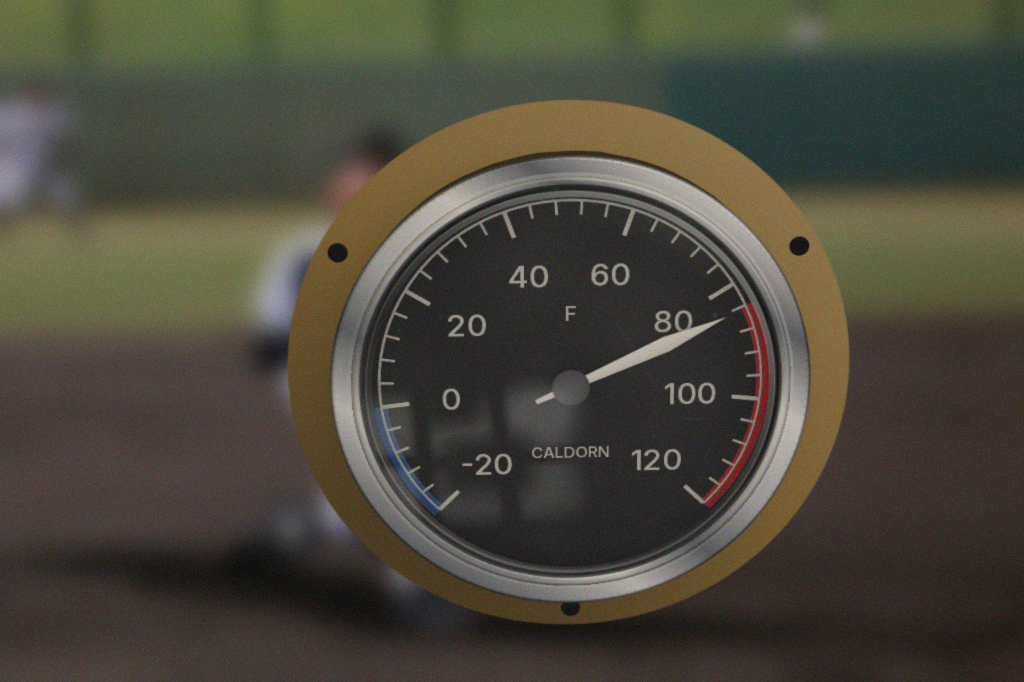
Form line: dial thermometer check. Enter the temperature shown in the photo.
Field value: 84 °F
